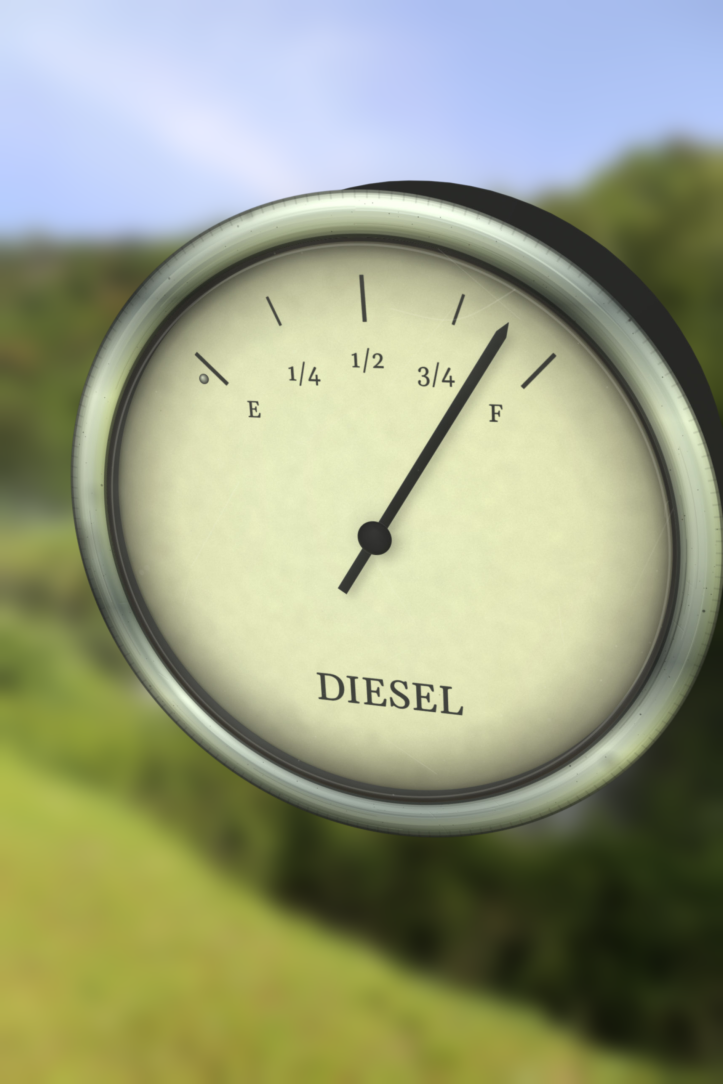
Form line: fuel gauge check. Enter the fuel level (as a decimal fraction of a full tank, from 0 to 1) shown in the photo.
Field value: 0.875
